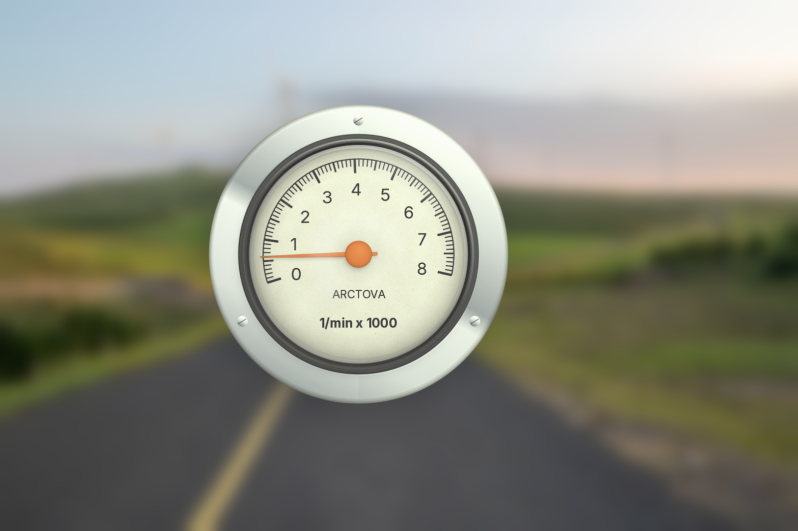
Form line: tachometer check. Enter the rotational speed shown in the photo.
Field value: 600 rpm
